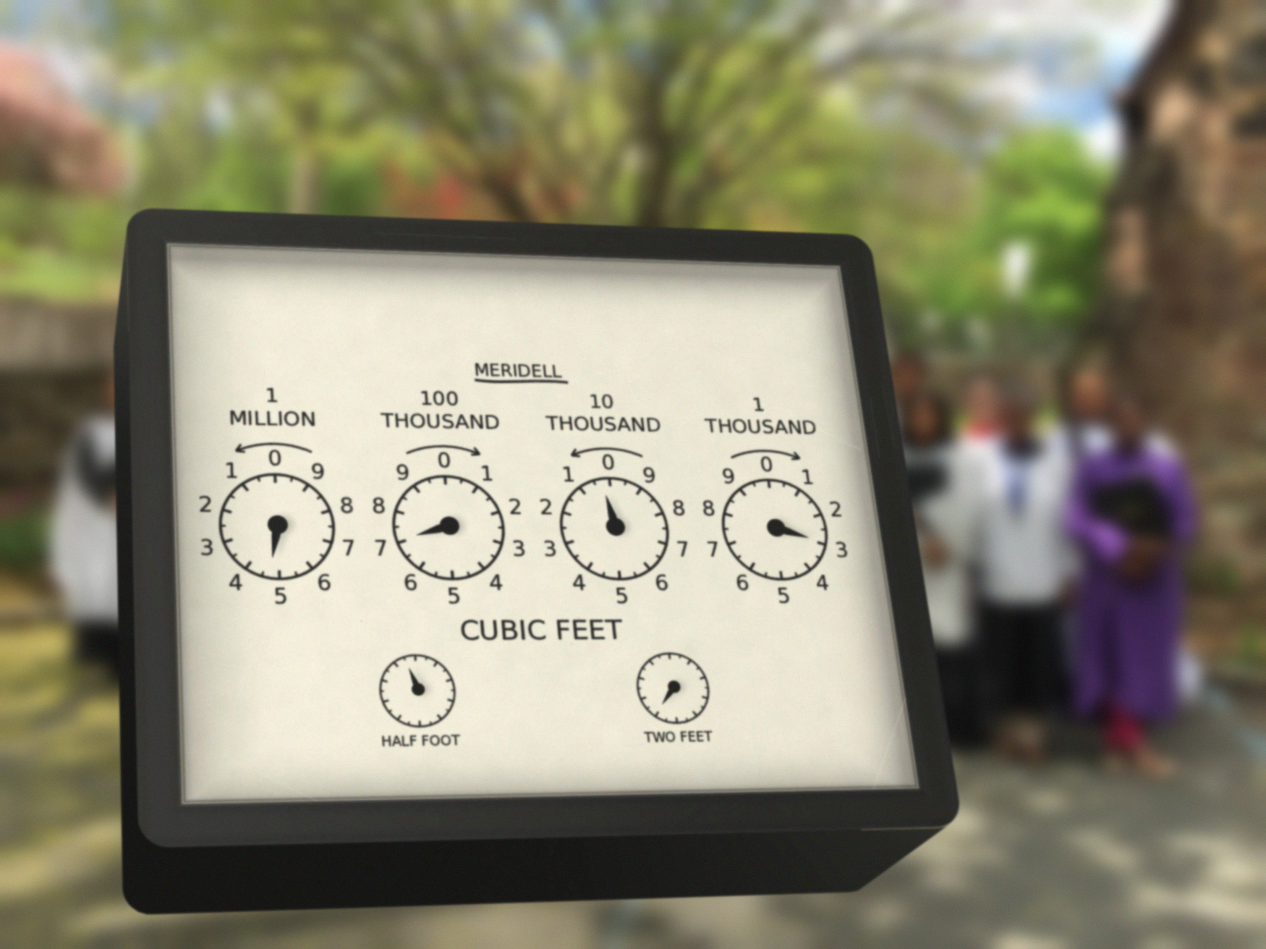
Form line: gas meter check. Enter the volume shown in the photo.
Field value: 470300 ft³
